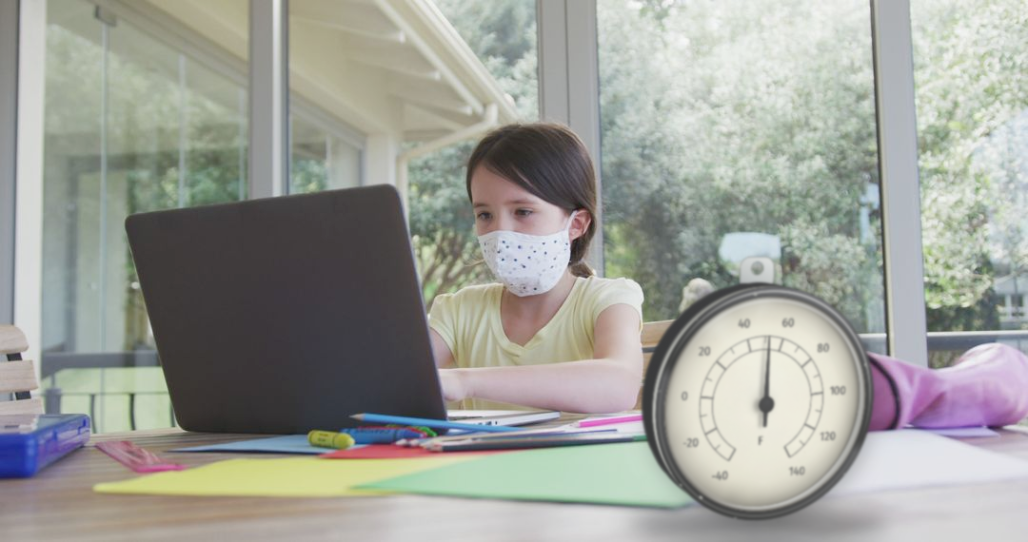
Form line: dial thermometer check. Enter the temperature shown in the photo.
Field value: 50 °F
